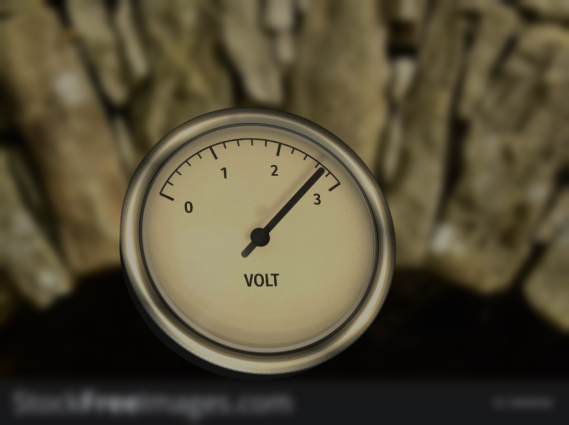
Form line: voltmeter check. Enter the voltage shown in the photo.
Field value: 2.7 V
